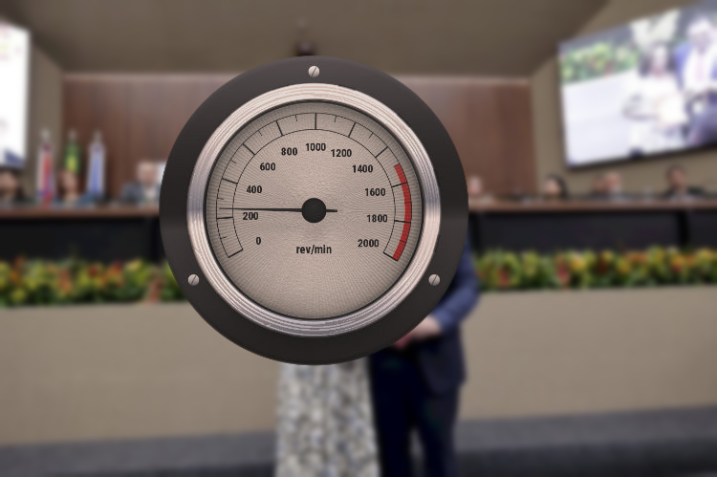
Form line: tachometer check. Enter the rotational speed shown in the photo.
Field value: 250 rpm
